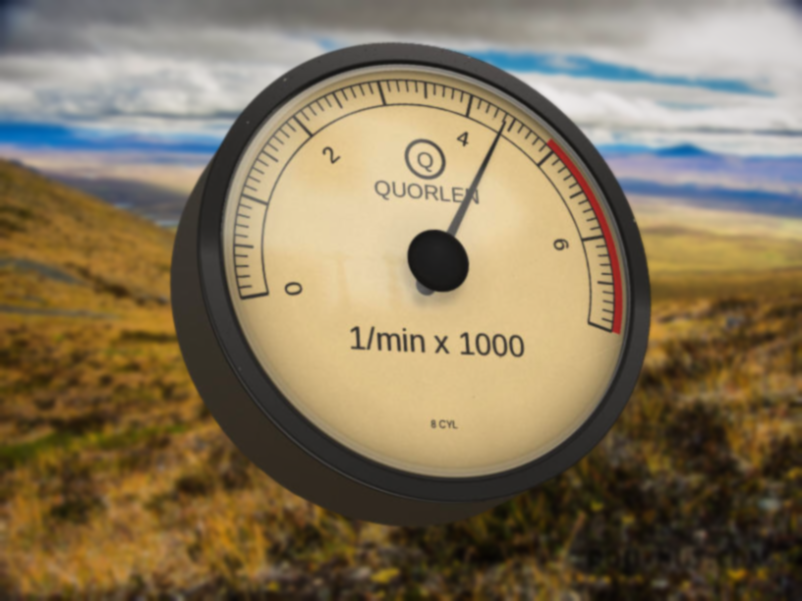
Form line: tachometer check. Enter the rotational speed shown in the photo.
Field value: 4400 rpm
